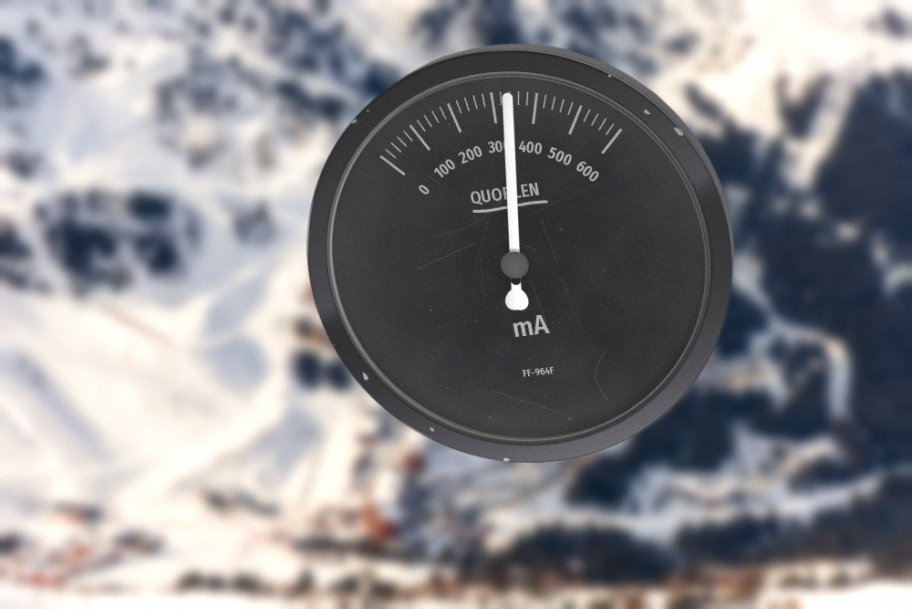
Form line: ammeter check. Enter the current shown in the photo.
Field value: 340 mA
